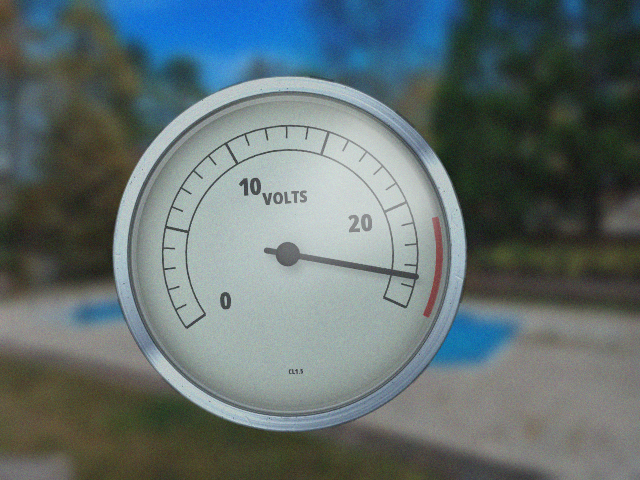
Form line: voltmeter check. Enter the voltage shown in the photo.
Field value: 23.5 V
